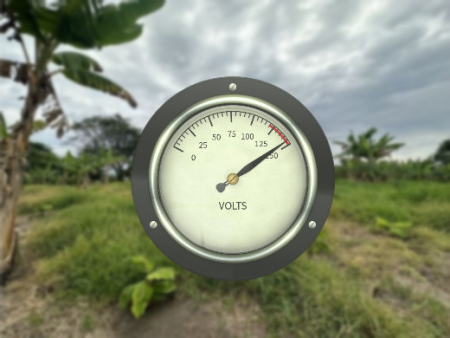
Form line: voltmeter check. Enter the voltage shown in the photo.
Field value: 145 V
